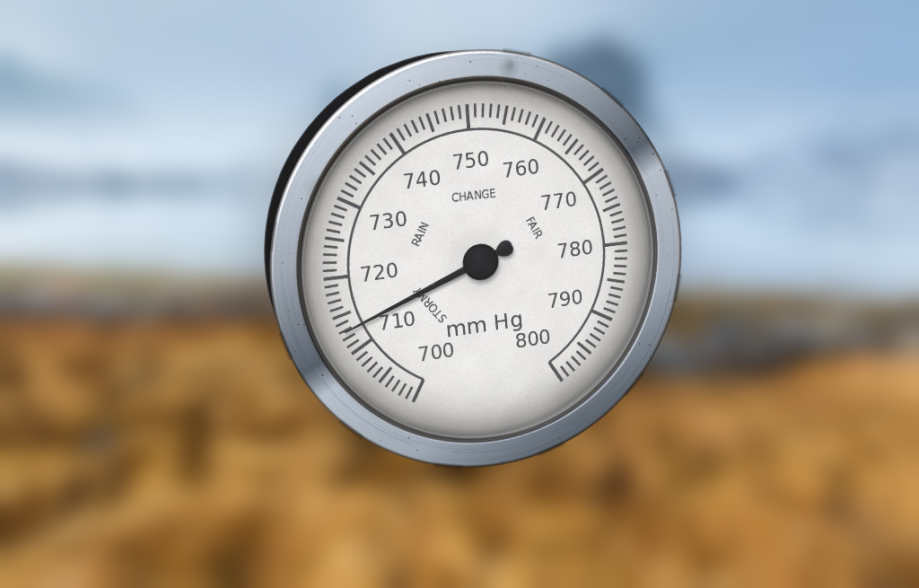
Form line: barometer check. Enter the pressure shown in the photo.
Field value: 713 mmHg
